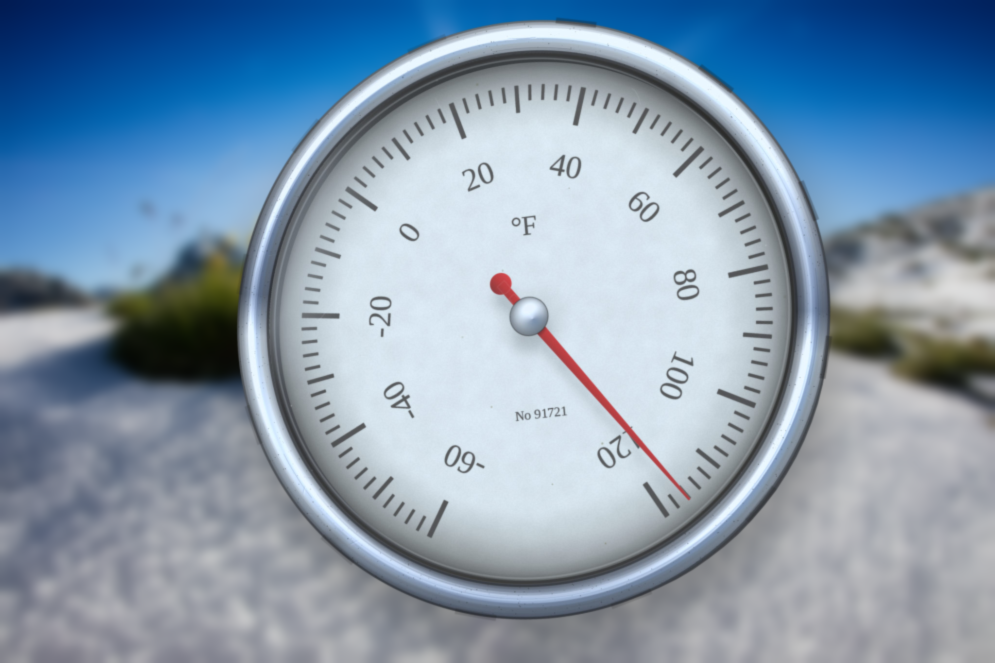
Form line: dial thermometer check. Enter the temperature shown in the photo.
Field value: 116 °F
